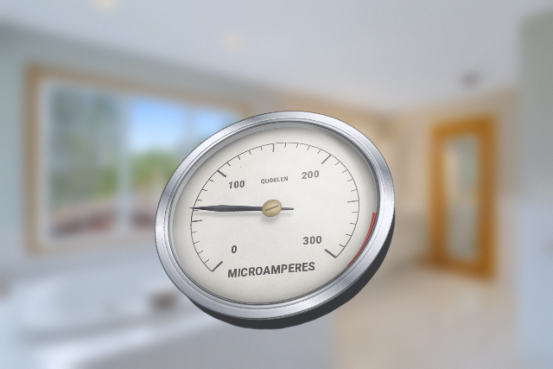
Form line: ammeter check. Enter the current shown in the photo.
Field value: 60 µA
